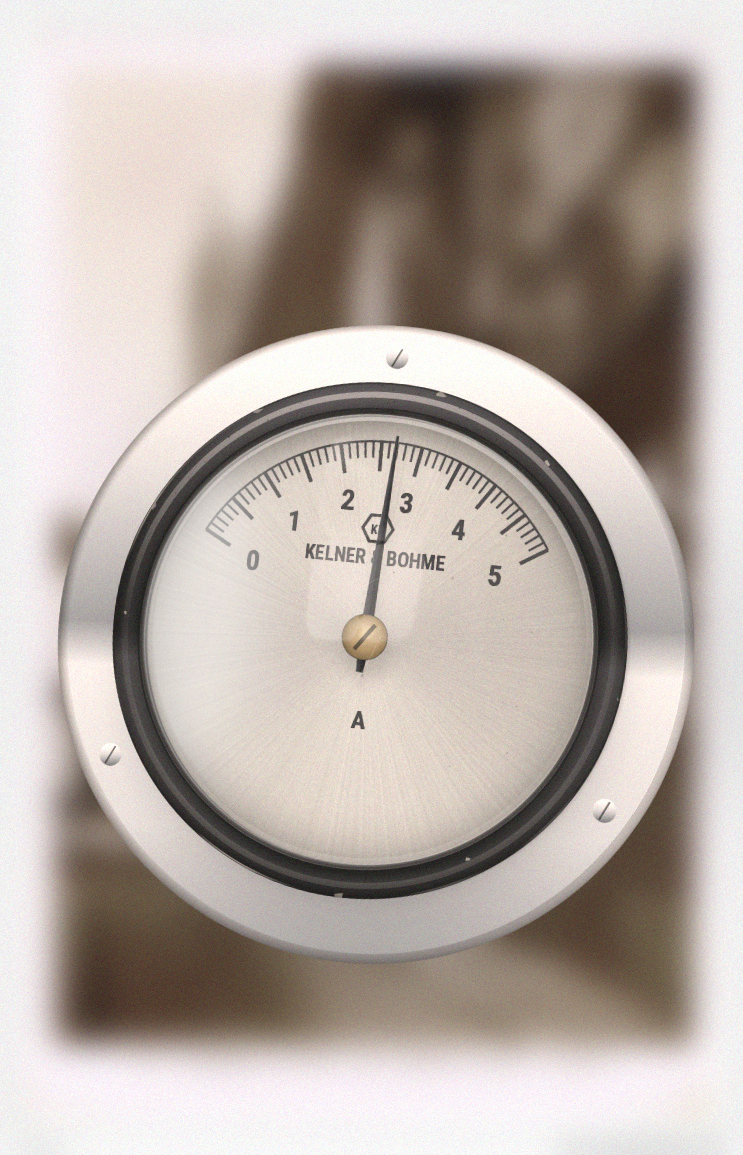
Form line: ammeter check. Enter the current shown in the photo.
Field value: 2.7 A
